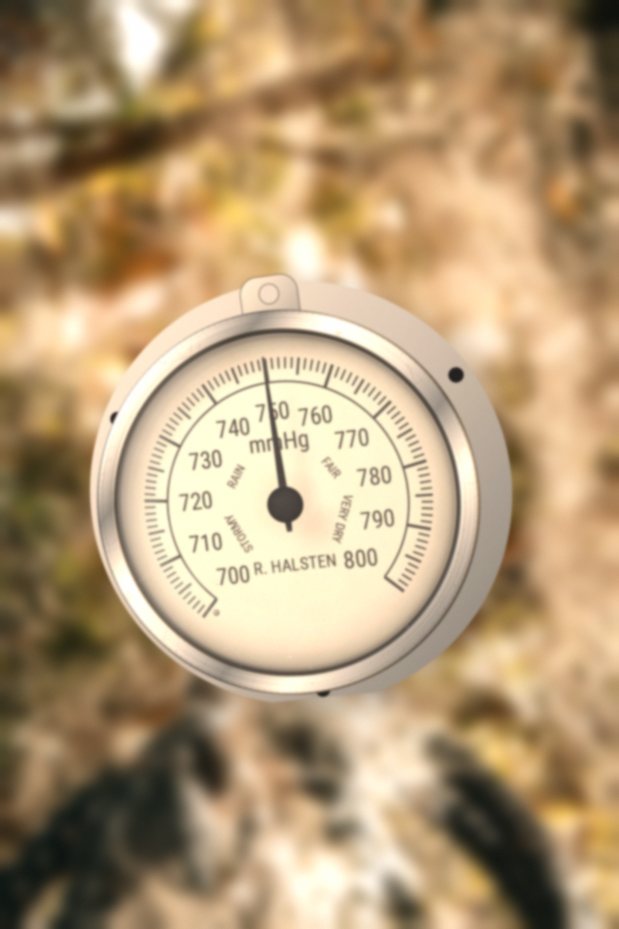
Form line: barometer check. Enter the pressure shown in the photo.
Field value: 750 mmHg
